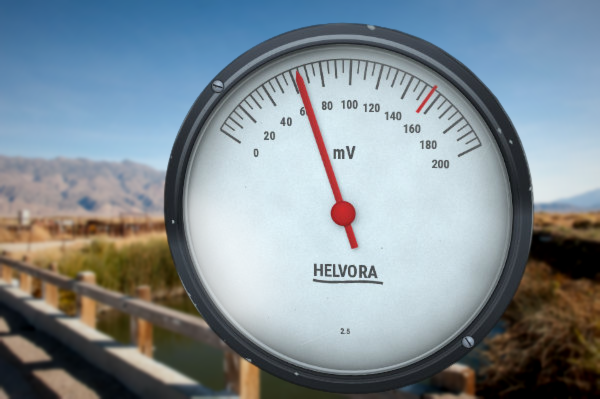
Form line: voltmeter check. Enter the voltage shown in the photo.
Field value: 65 mV
